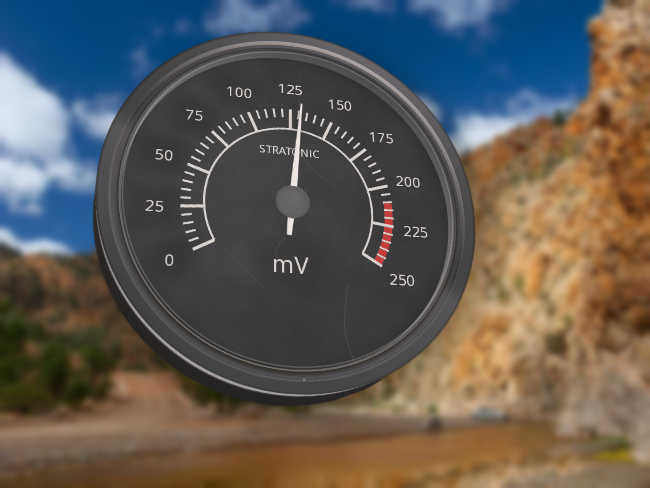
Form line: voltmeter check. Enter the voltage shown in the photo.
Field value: 130 mV
